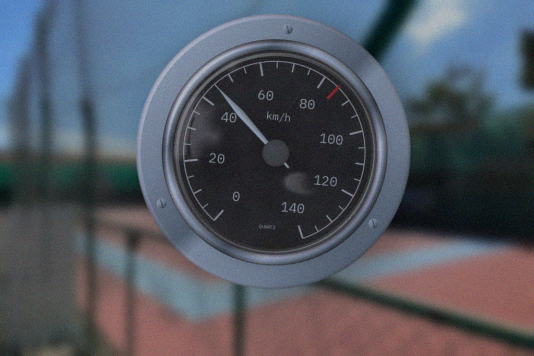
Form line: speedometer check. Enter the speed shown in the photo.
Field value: 45 km/h
